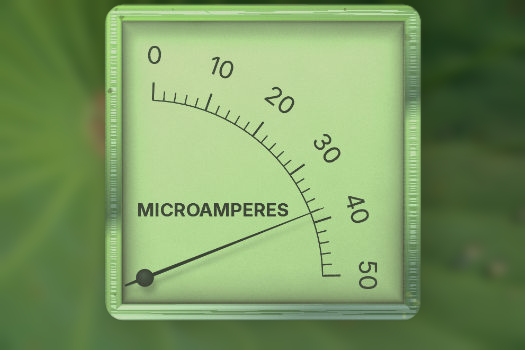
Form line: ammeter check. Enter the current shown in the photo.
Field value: 38 µA
